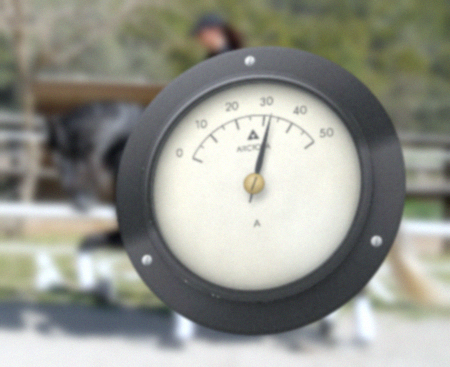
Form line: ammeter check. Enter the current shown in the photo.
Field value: 32.5 A
